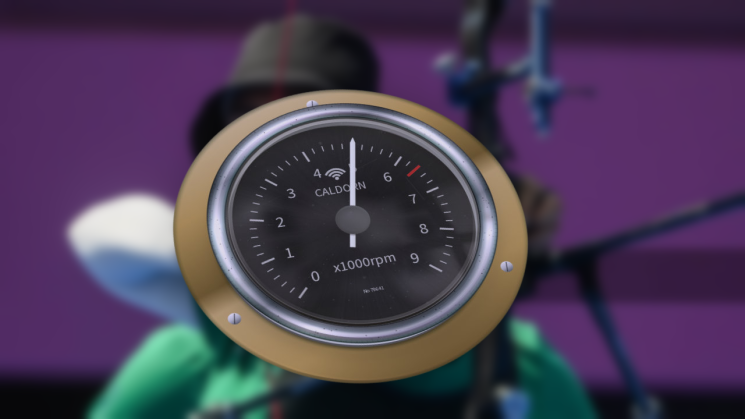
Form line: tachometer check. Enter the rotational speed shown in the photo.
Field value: 5000 rpm
